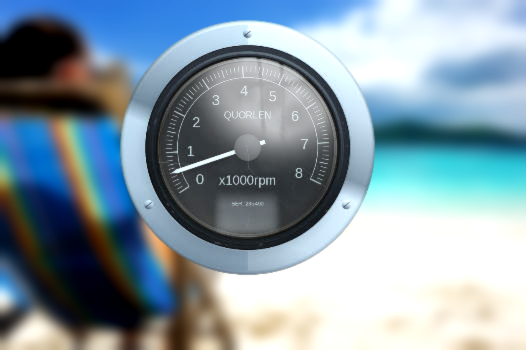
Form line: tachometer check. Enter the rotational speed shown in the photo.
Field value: 500 rpm
